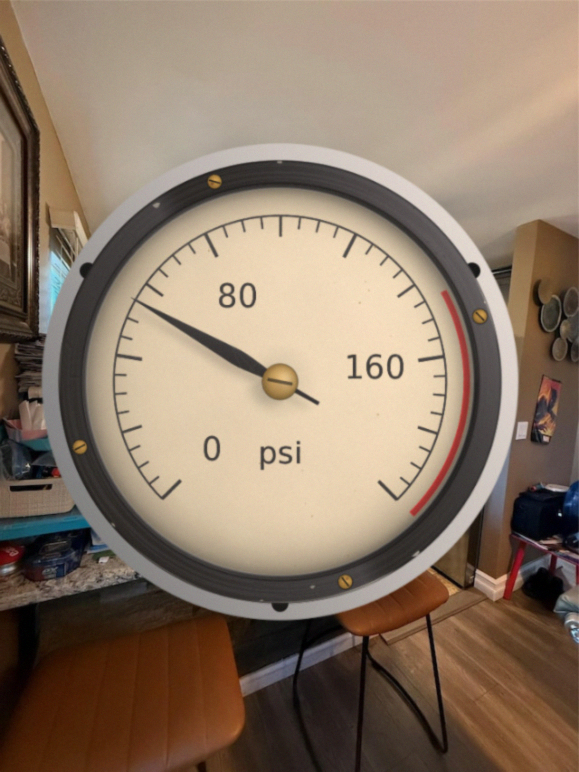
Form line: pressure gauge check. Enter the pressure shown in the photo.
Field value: 55 psi
